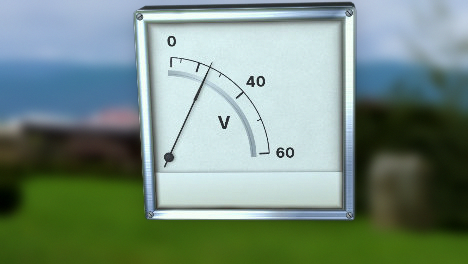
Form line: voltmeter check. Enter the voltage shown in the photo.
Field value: 25 V
